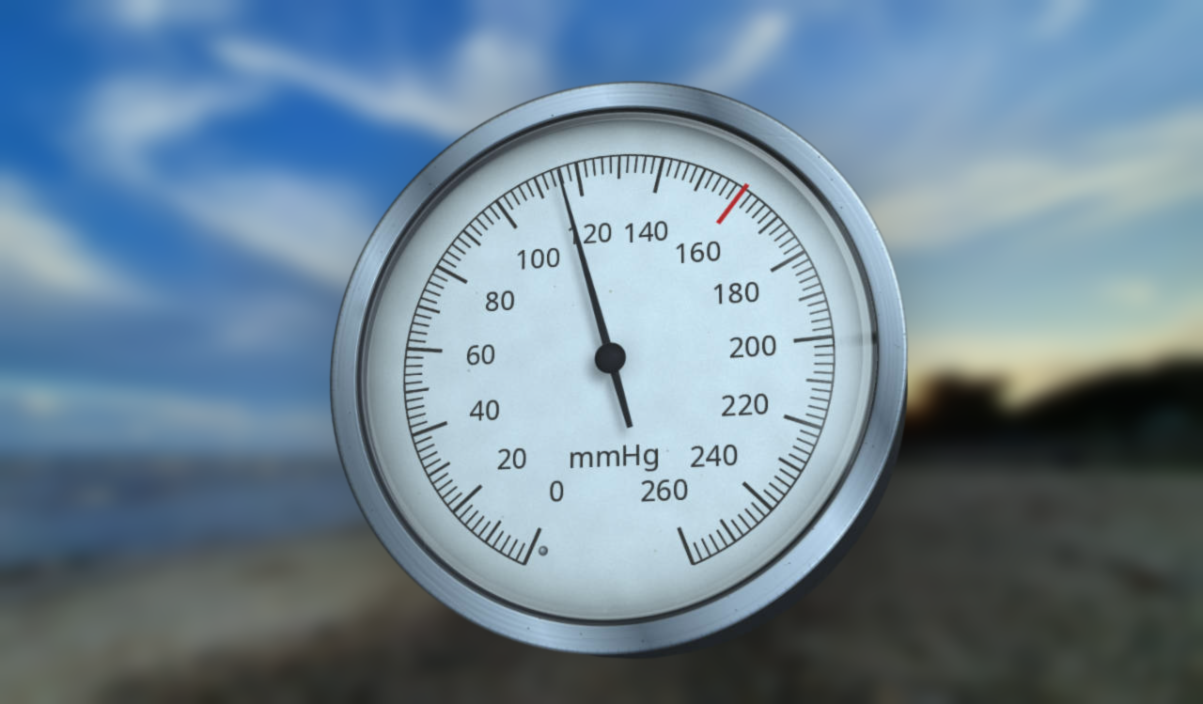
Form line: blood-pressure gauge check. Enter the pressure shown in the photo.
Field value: 116 mmHg
